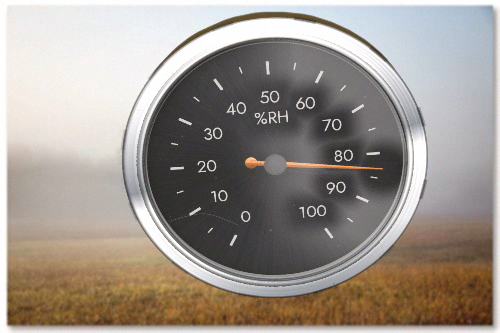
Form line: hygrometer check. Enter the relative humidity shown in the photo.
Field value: 82.5 %
